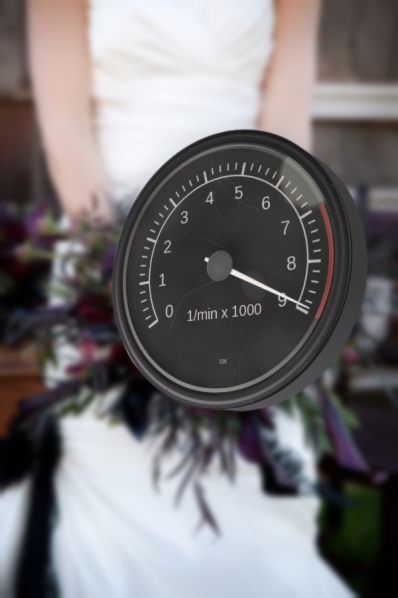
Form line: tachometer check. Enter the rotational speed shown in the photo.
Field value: 8900 rpm
